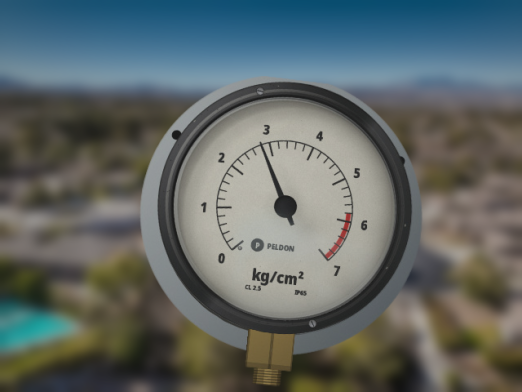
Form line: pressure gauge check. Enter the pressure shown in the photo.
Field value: 2.8 kg/cm²
